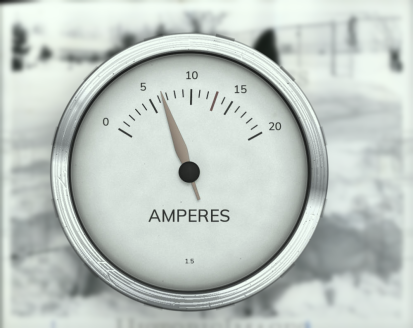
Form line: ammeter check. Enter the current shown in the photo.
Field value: 6.5 A
